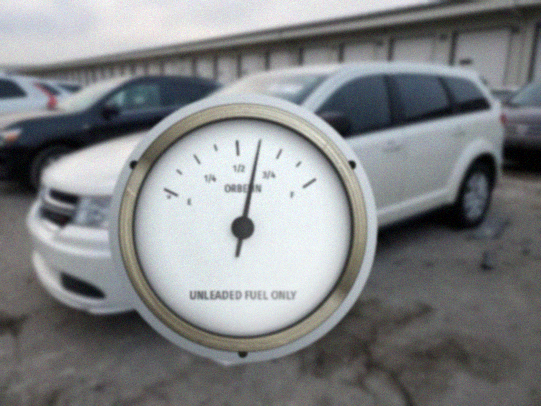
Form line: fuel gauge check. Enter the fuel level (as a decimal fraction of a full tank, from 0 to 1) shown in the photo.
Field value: 0.625
